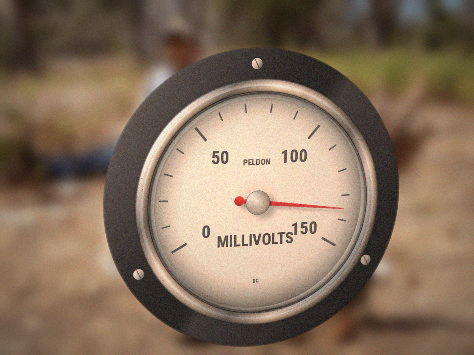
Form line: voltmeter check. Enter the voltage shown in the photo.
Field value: 135 mV
